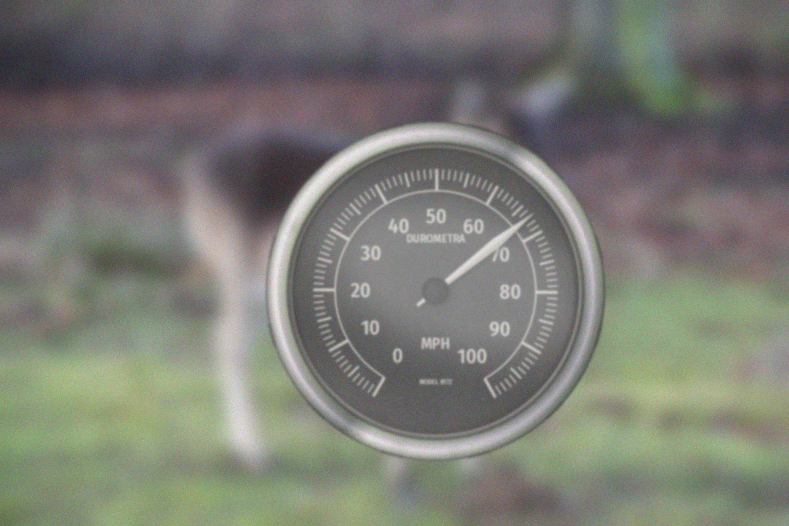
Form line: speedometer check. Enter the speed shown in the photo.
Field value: 67 mph
